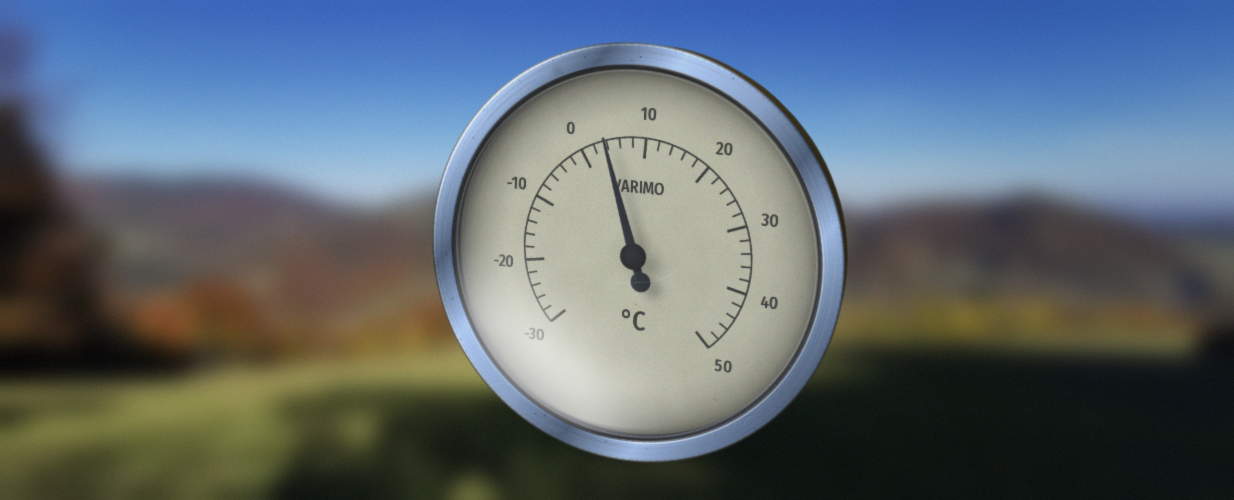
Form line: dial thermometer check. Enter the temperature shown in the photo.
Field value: 4 °C
